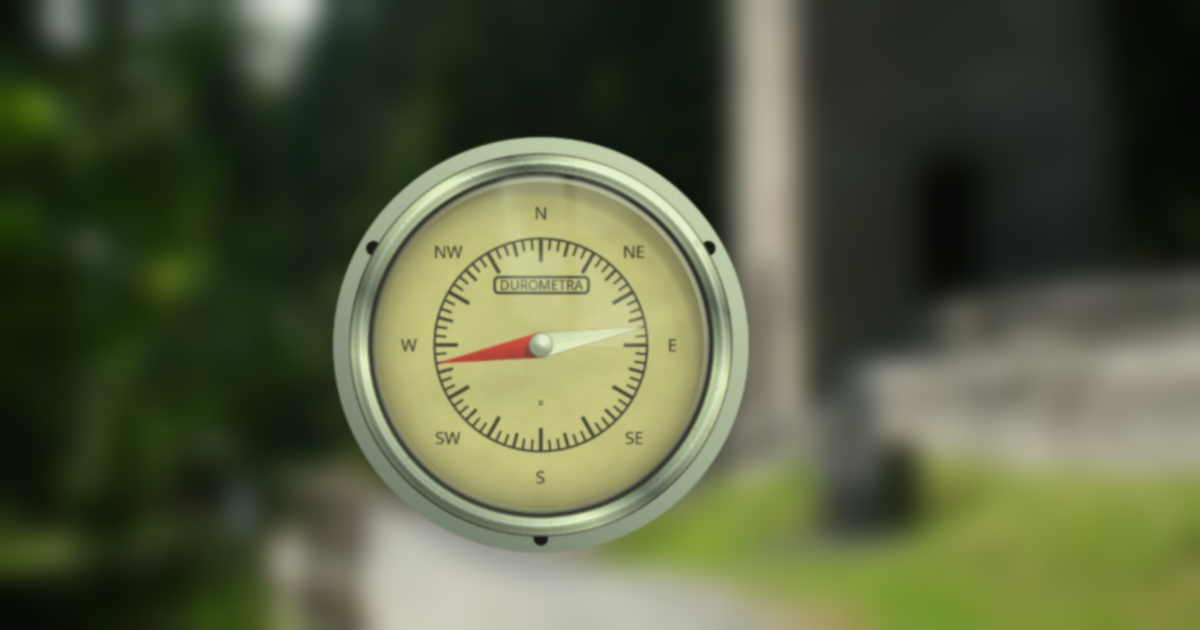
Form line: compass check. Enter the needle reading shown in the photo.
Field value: 260 °
